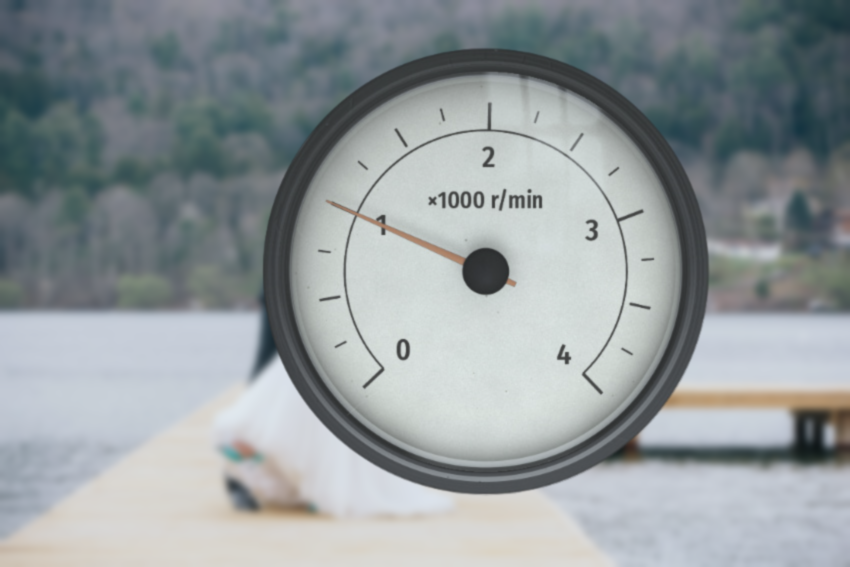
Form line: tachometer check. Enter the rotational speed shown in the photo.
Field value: 1000 rpm
